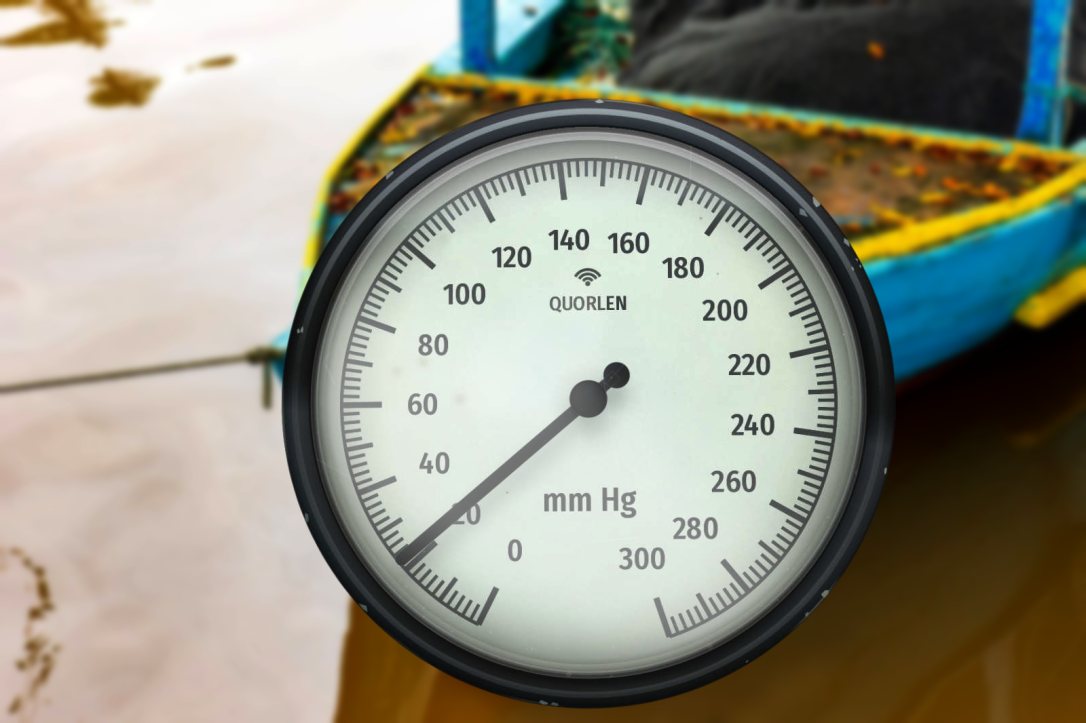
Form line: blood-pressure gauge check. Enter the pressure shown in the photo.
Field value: 22 mmHg
